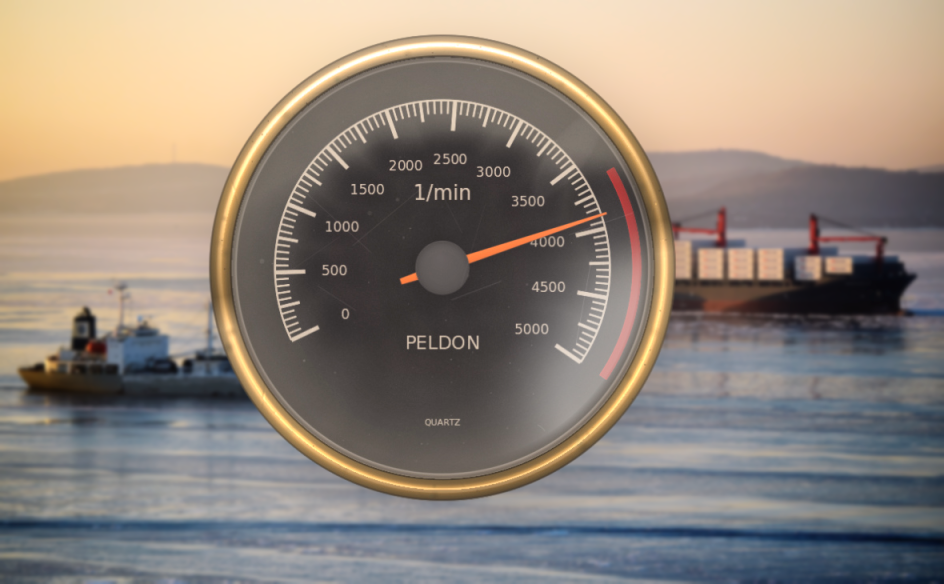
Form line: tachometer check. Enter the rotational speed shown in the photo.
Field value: 3900 rpm
